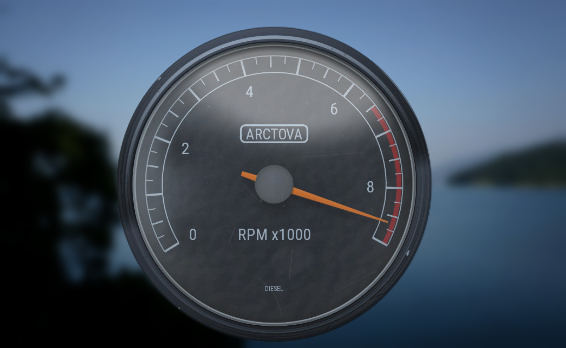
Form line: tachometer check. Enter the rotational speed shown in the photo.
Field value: 8625 rpm
